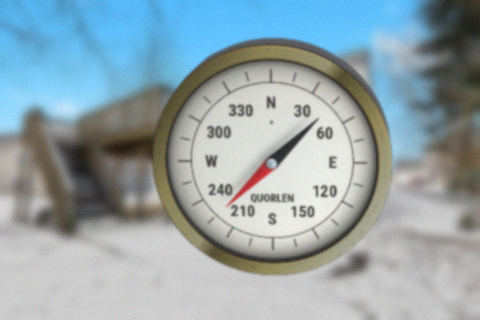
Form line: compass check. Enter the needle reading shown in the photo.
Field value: 225 °
